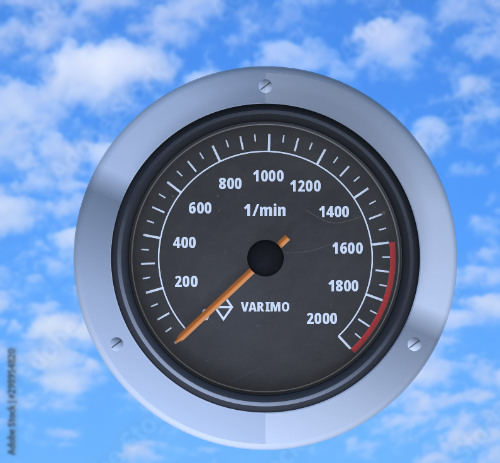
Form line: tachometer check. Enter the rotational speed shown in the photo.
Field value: 0 rpm
